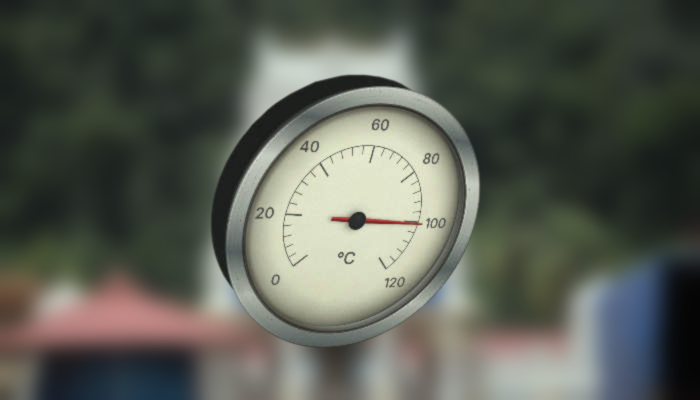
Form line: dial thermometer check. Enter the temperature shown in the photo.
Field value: 100 °C
